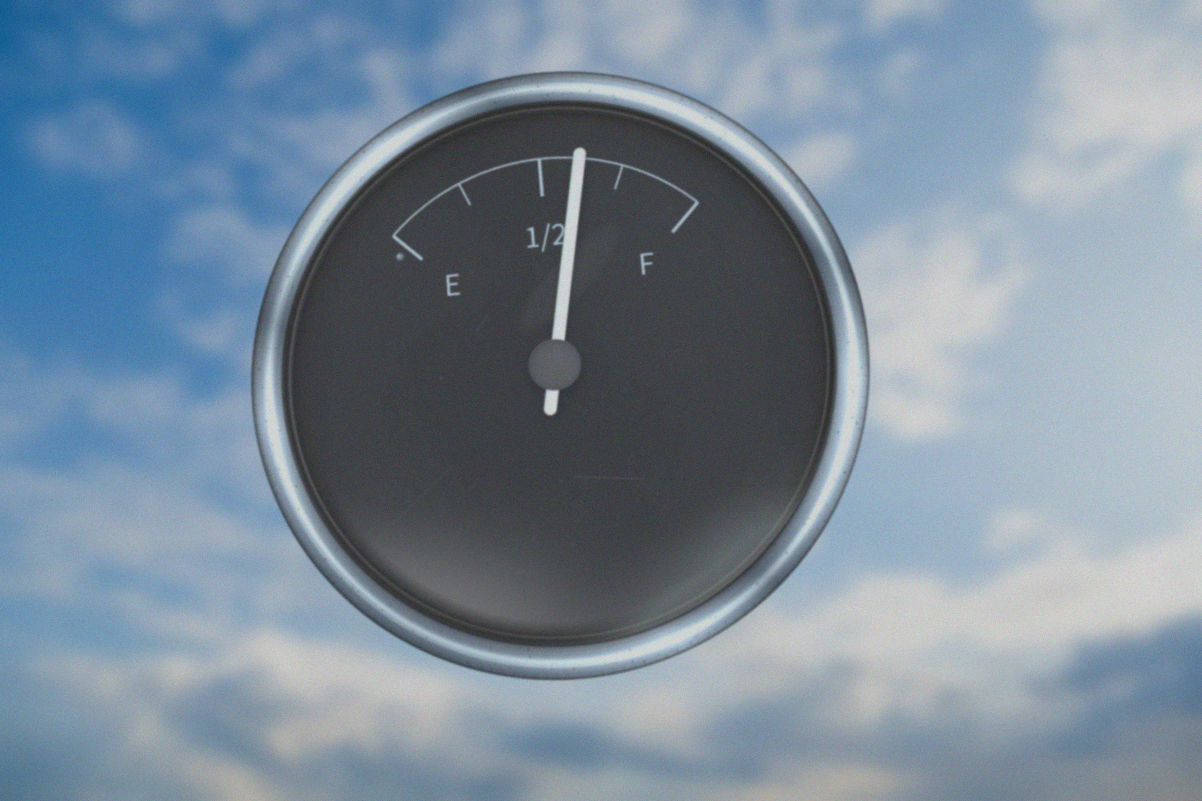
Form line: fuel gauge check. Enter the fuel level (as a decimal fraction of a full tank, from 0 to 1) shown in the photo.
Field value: 0.625
